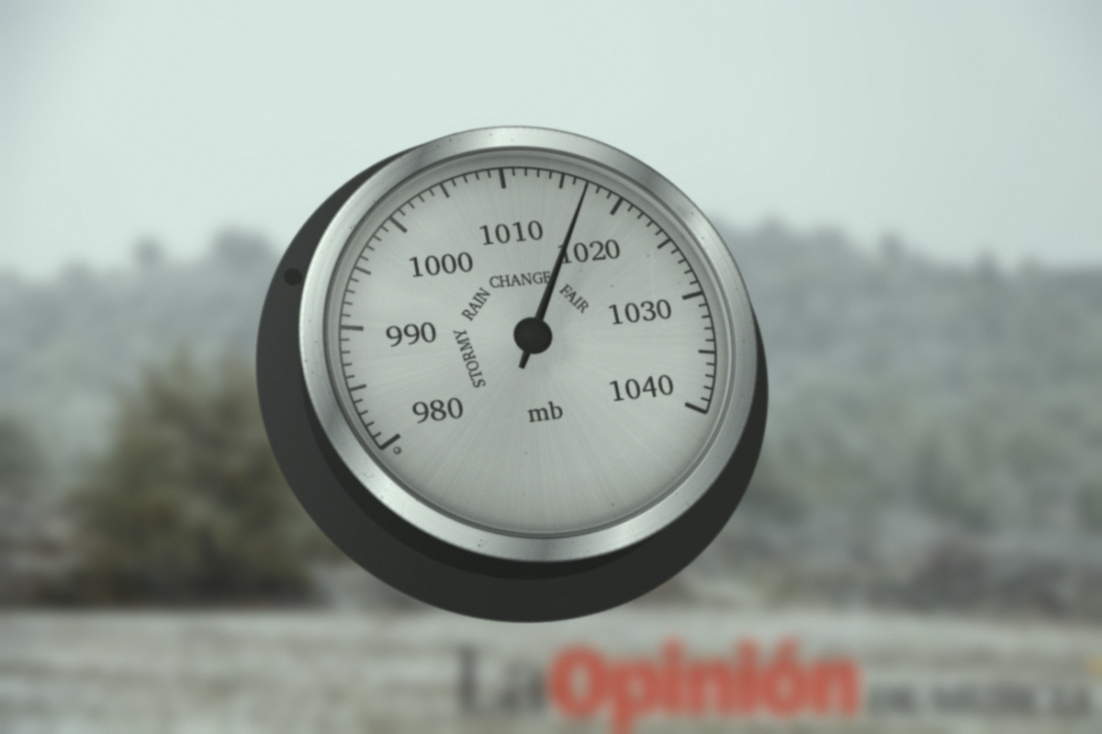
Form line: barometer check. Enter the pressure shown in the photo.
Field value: 1017 mbar
